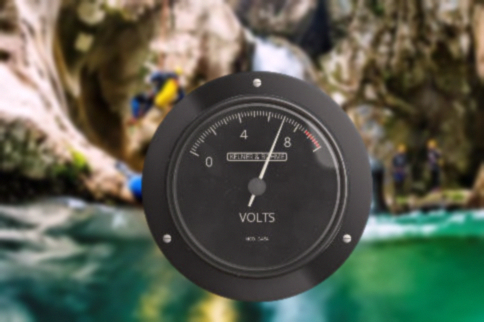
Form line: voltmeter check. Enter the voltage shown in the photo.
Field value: 7 V
